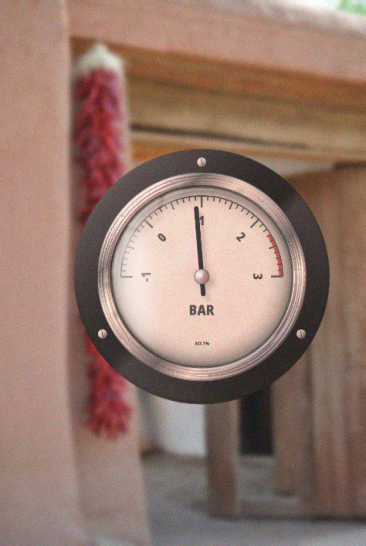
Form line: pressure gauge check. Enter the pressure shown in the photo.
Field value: 0.9 bar
